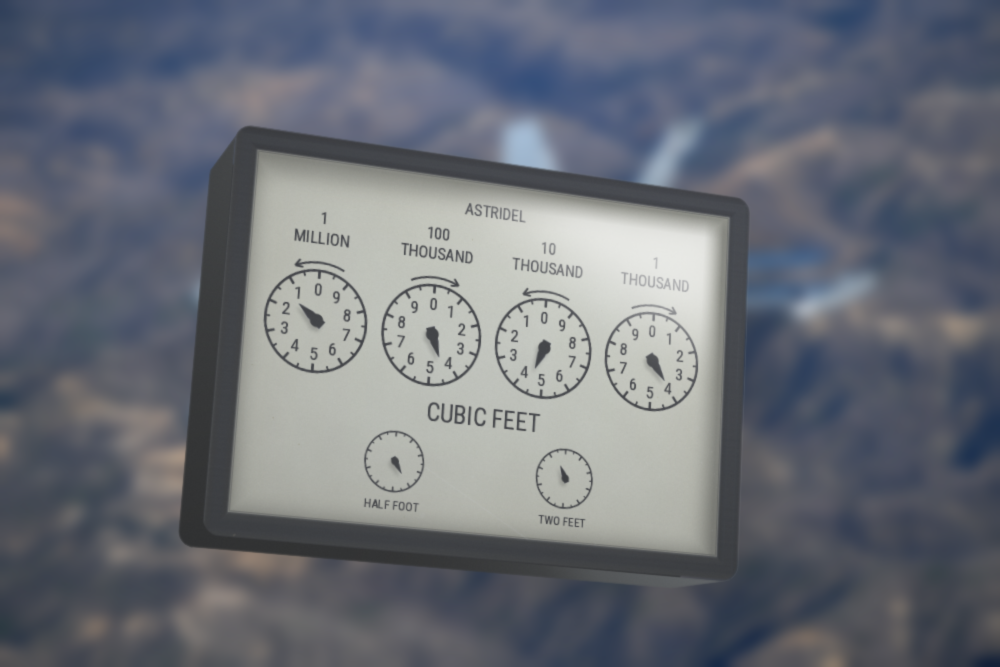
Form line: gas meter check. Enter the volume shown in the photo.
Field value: 144400 ft³
